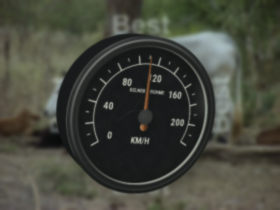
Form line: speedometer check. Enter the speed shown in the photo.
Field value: 110 km/h
